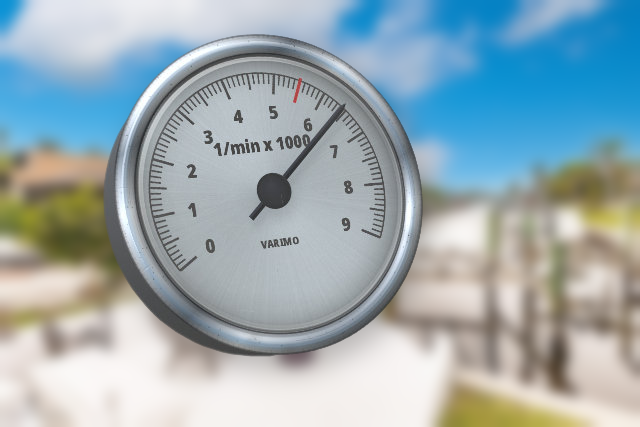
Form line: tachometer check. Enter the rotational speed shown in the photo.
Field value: 6400 rpm
